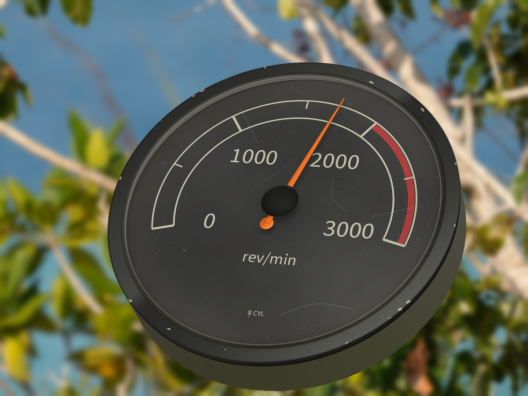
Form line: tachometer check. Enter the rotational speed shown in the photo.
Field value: 1750 rpm
